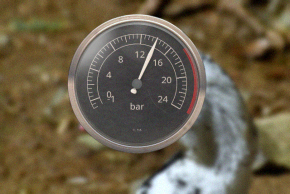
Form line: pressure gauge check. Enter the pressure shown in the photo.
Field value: 14 bar
